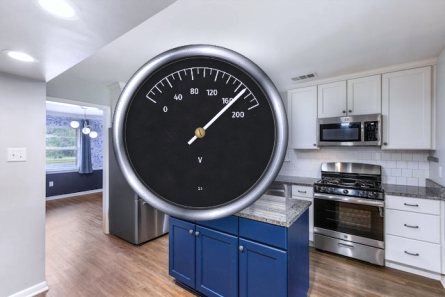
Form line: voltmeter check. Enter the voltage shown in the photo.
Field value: 170 V
